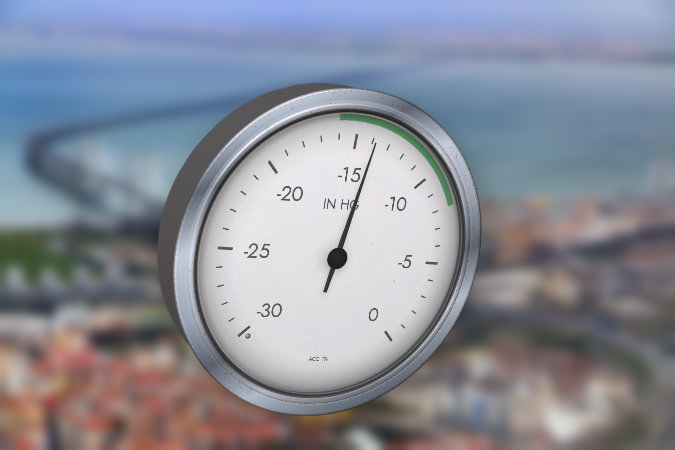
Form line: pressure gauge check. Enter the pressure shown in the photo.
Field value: -14 inHg
